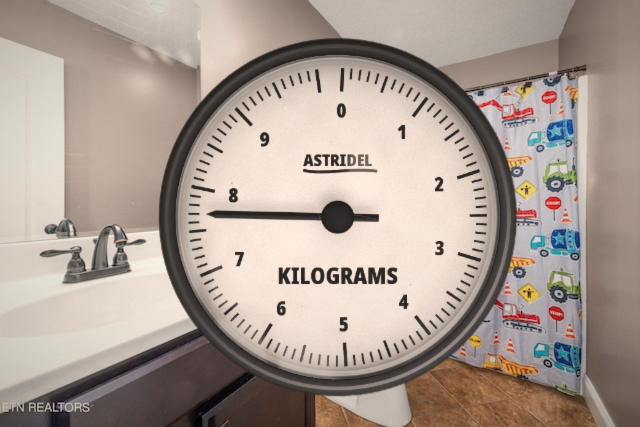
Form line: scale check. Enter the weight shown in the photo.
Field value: 7.7 kg
